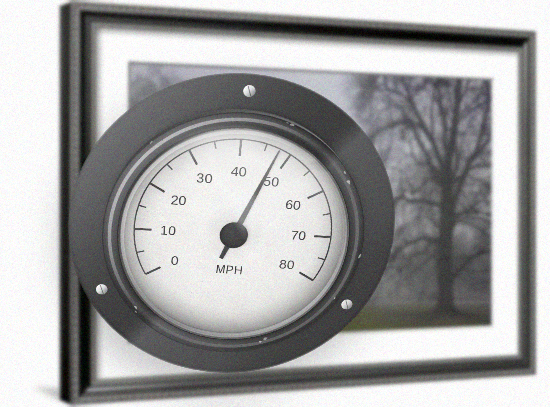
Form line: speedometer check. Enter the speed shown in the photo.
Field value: 47.5 mph
